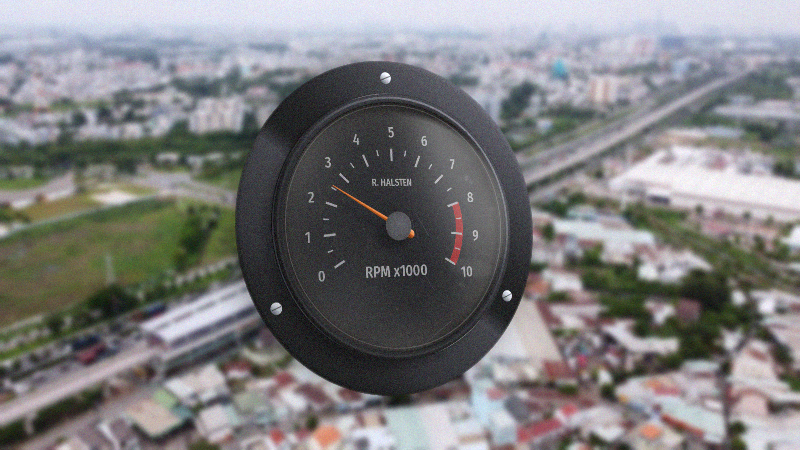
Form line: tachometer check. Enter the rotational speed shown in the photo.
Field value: 2500 rpm
